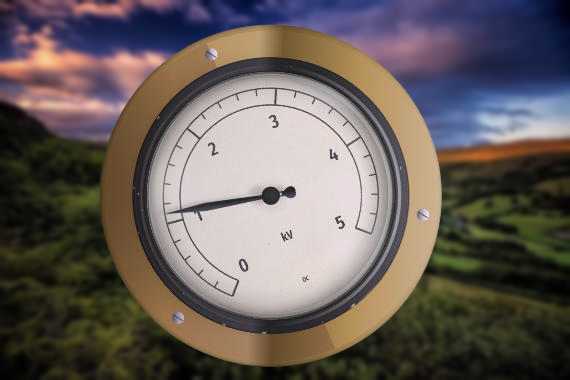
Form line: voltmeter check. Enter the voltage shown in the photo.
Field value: 1.1 kV
